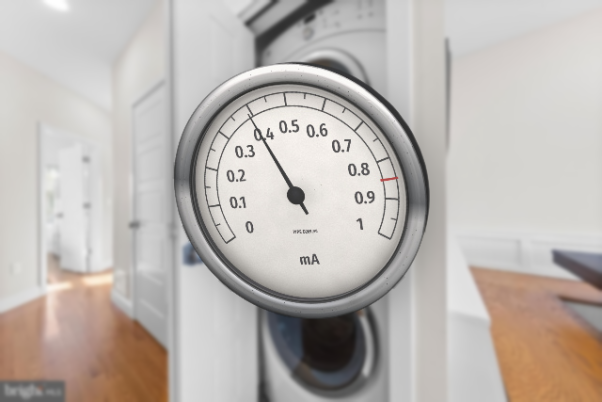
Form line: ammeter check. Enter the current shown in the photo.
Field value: 0.4 mA
